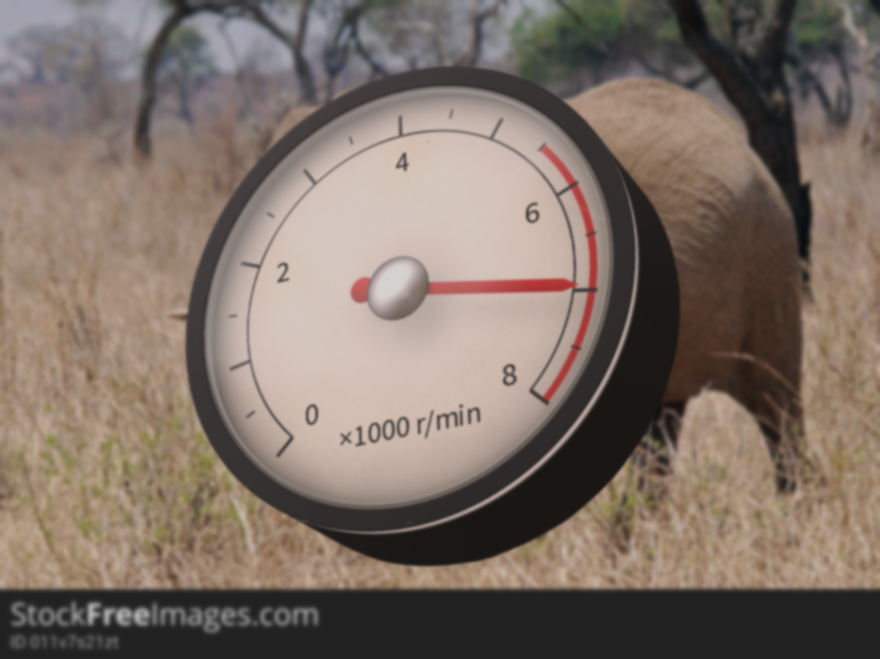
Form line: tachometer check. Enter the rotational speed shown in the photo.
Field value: 7000 rpm
